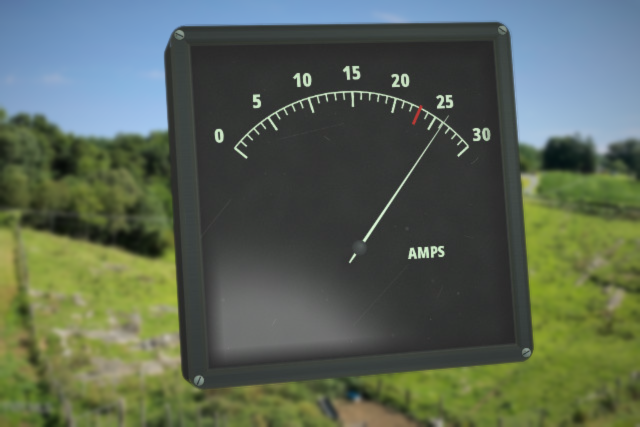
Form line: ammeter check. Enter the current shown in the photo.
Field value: 26 A
